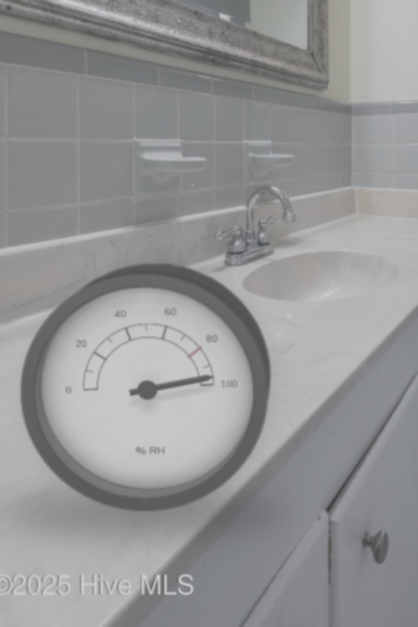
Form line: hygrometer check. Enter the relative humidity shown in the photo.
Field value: 95 %
